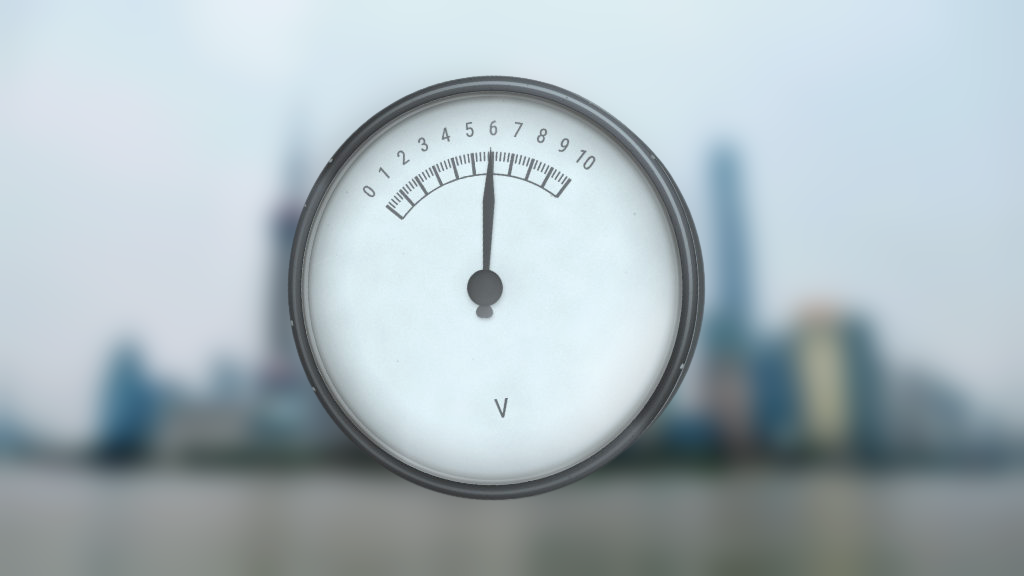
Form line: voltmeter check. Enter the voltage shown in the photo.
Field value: 6 V
